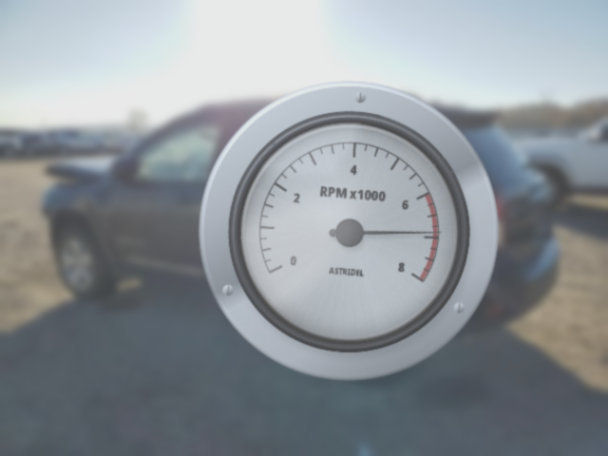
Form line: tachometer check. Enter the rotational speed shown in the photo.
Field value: 6875 rpm
